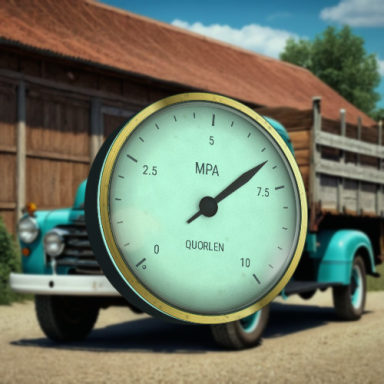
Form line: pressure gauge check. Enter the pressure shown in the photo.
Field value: 6.75 MPa
